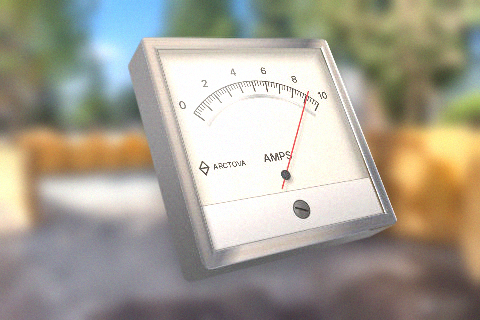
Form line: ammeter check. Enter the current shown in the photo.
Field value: 9 A
